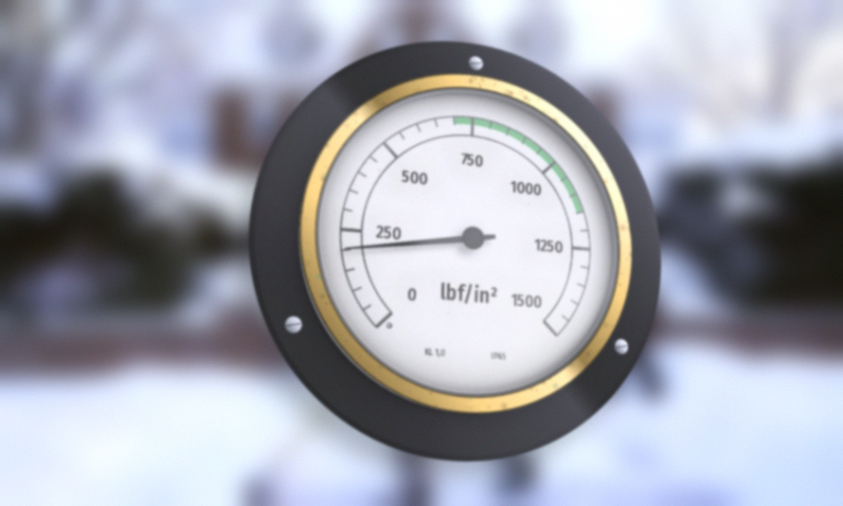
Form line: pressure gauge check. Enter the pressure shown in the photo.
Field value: 200 psi
